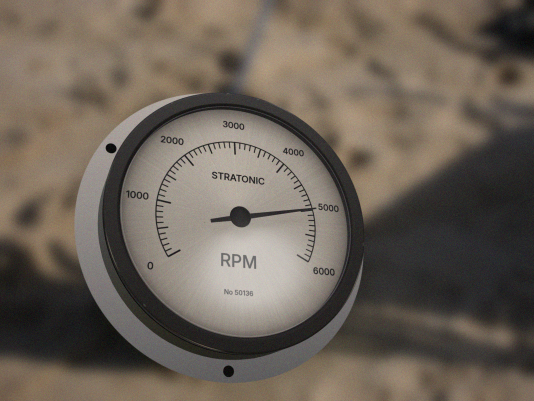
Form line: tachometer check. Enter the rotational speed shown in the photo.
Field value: 5000 rpm
